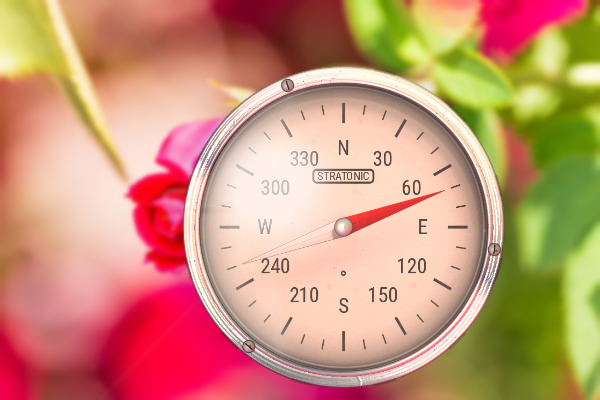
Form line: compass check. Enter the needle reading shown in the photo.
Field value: 70 °
